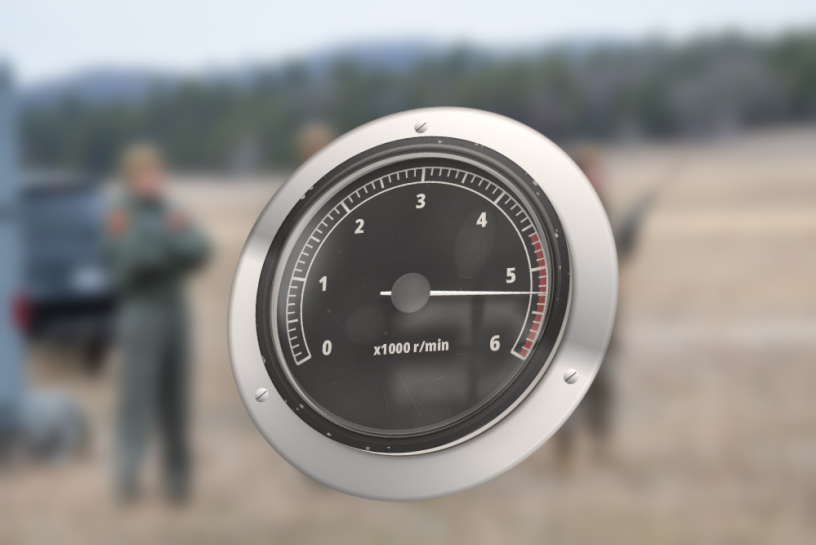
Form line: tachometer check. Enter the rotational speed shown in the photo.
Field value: 5300 rpm
